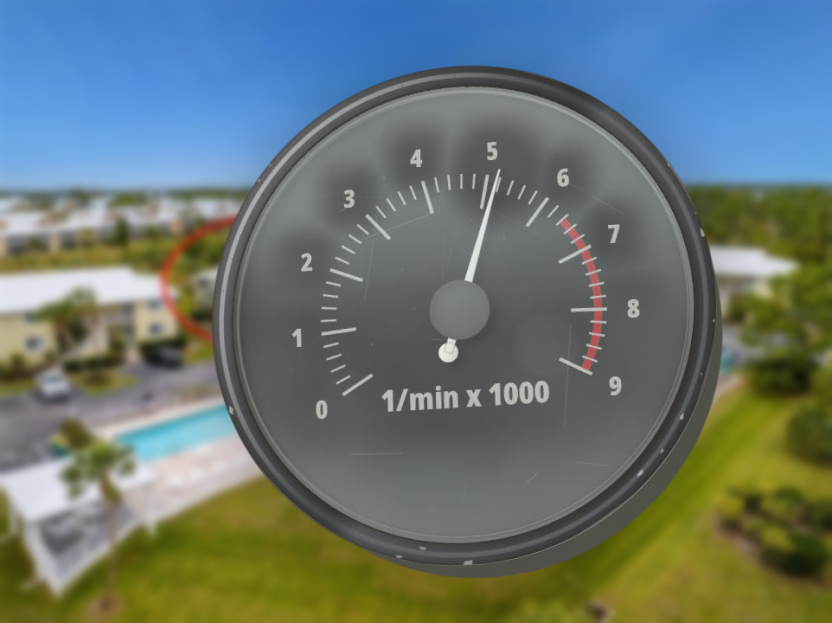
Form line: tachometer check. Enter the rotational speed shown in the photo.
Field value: 5200 rpm
